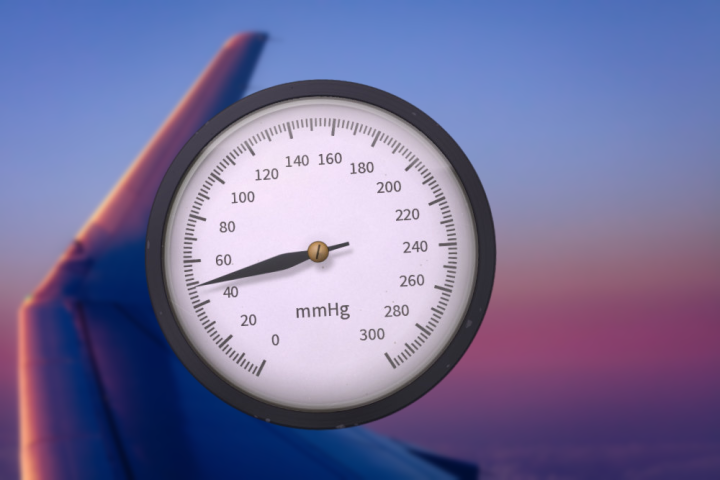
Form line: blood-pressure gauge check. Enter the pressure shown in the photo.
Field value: 48 mmHg
